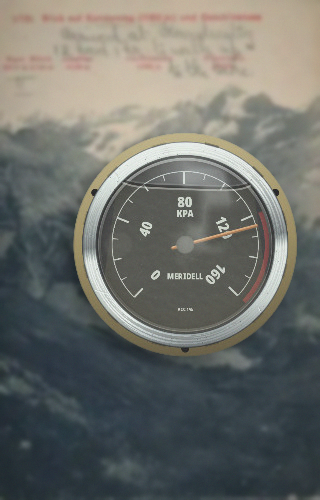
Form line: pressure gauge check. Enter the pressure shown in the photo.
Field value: 125 kPa
